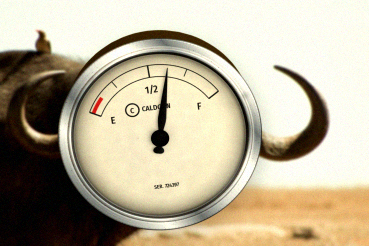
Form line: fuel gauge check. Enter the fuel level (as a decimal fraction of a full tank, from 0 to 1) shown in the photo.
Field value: 0.625
